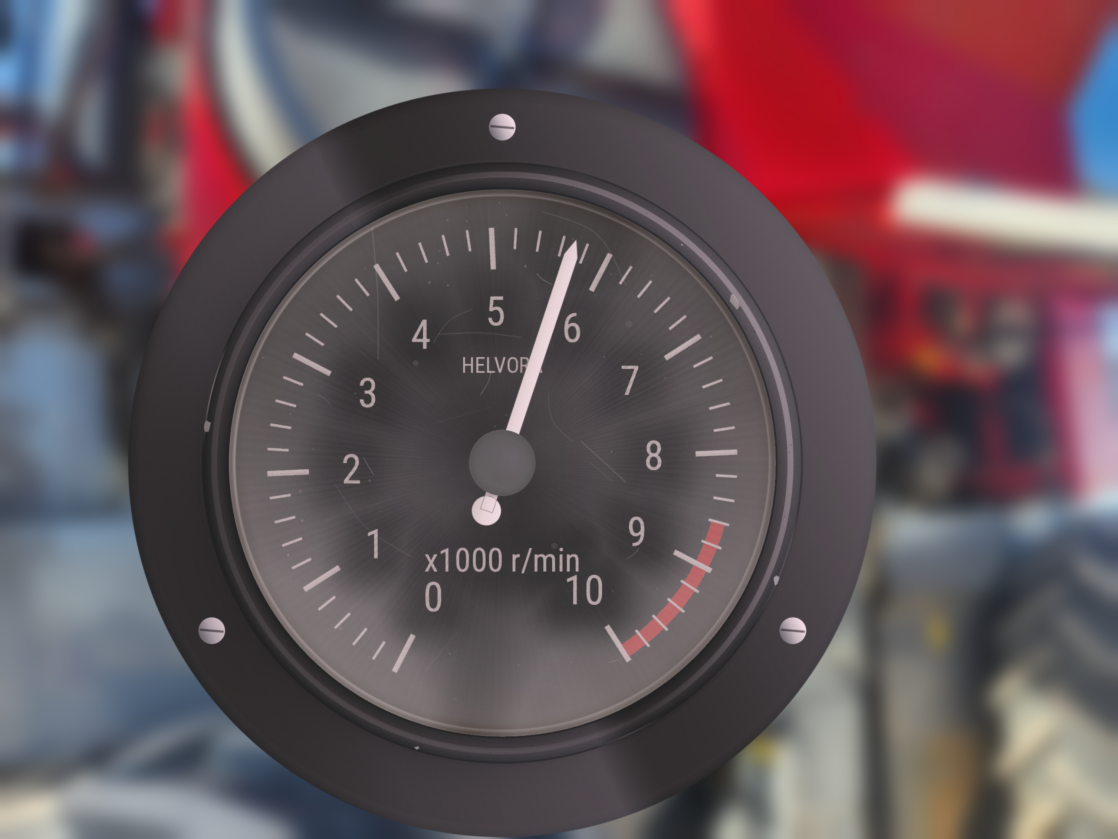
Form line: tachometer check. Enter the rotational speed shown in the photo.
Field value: 5700 rpm
